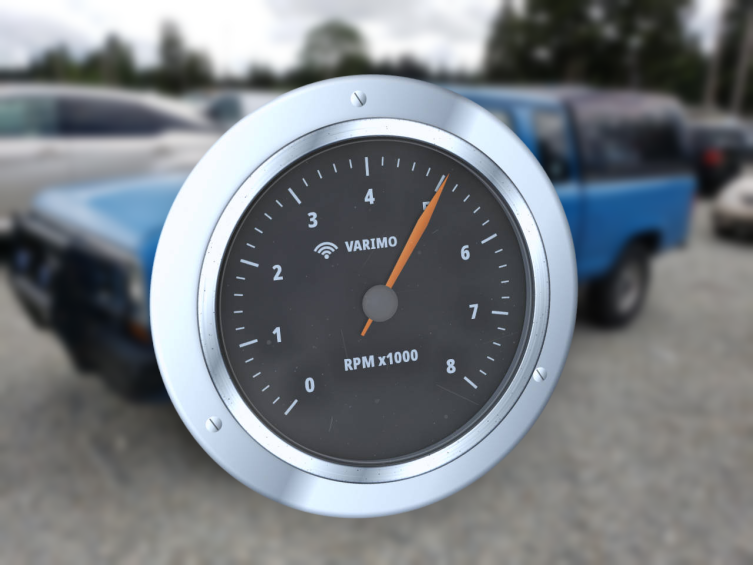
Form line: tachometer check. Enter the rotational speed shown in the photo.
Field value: 5000 rpm
